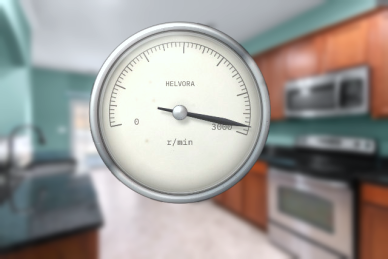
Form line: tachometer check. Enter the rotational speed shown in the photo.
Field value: 2900 rpm
